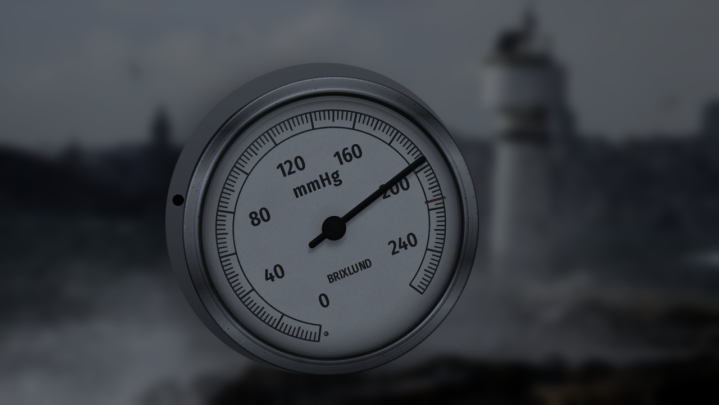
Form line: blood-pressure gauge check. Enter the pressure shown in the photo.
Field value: 196 mmHg
